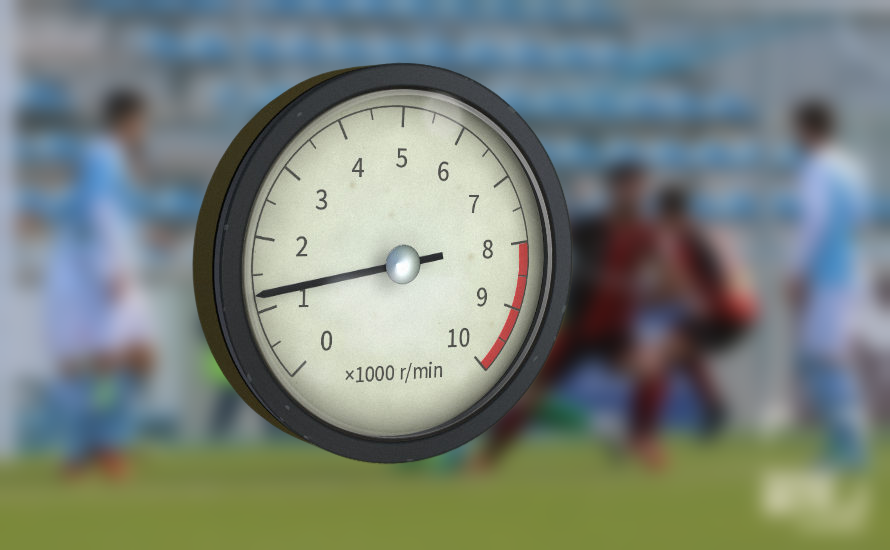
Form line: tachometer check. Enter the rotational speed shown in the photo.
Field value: 1250 rpm
